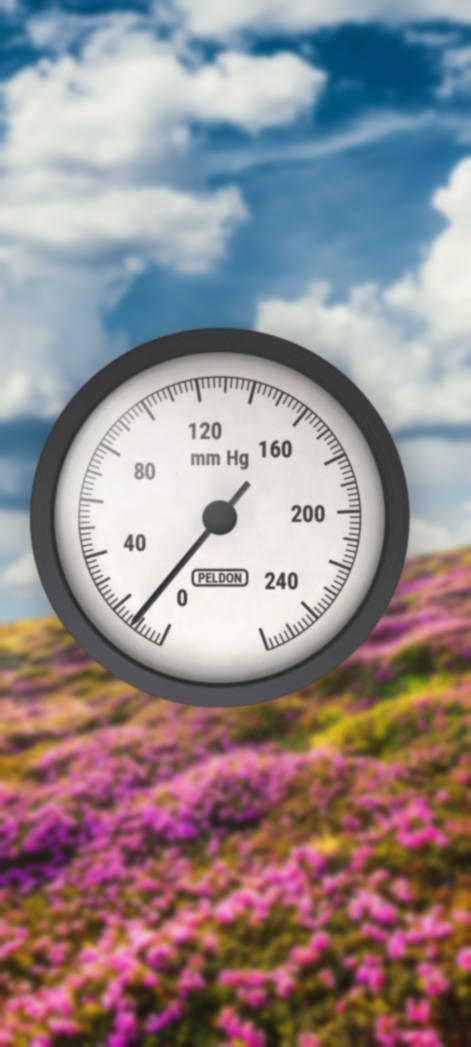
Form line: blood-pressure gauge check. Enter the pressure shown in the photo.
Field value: 12 mmHg
